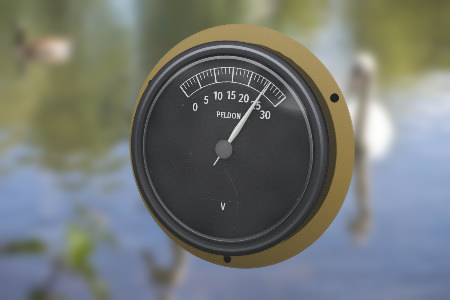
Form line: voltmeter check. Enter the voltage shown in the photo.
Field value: 25 V
